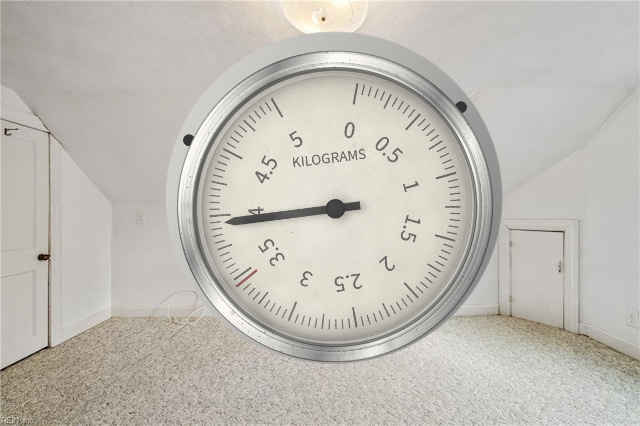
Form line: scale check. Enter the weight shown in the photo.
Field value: 3.95 kg
